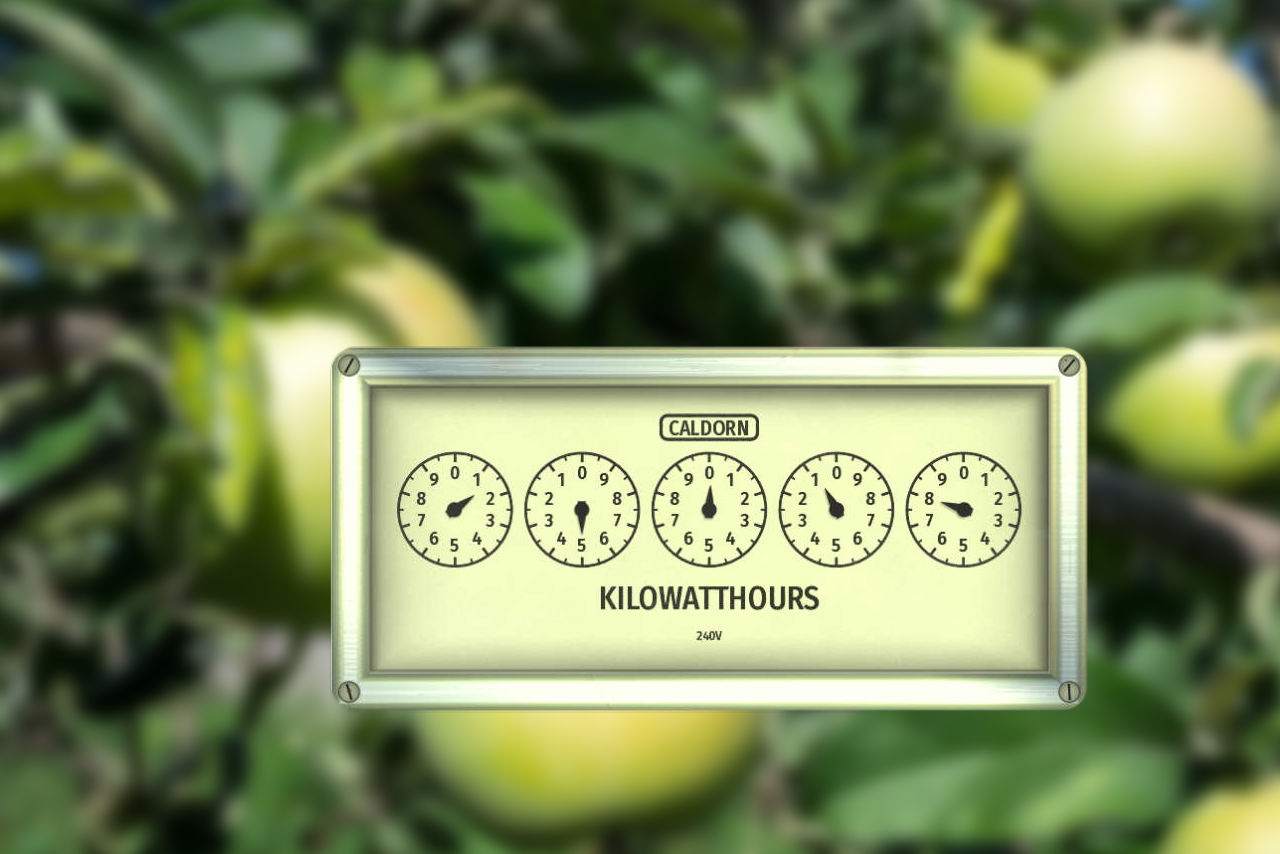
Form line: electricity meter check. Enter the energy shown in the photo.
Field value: 15008 kWh
